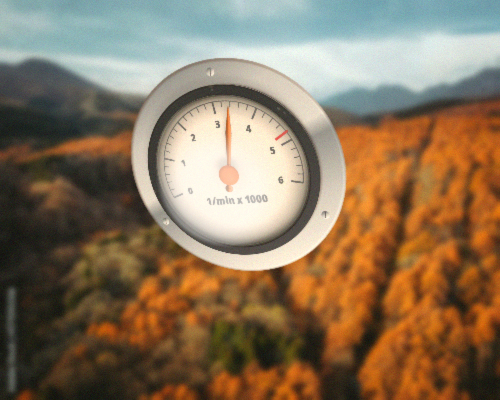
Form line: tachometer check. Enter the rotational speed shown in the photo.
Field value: 3400 rpm
